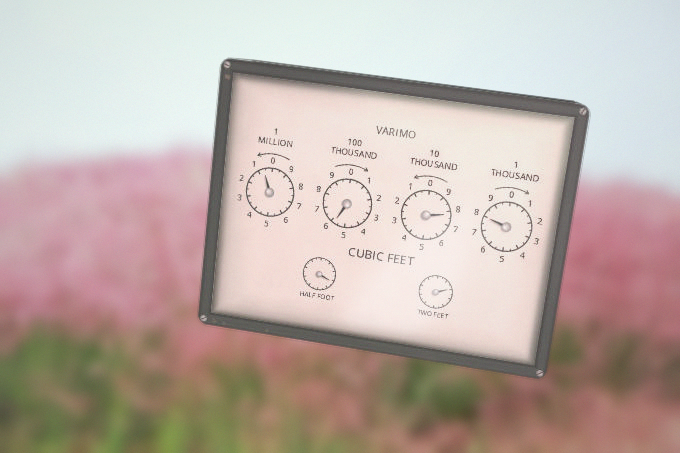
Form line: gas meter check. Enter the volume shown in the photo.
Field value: 57800 ft³
